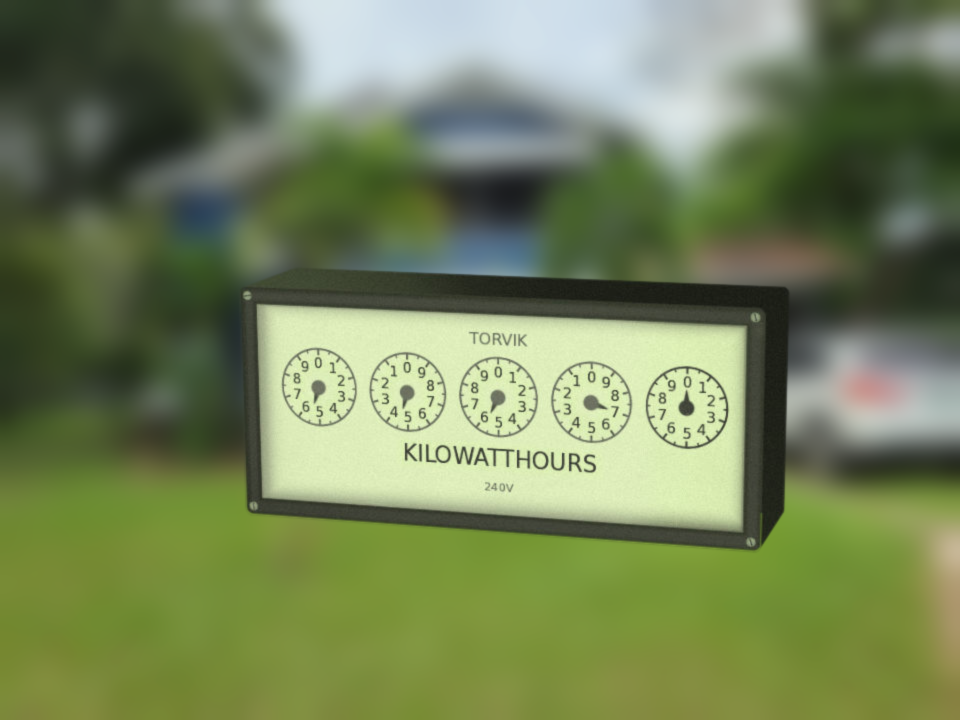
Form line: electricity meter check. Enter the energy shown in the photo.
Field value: 54570 kWh
